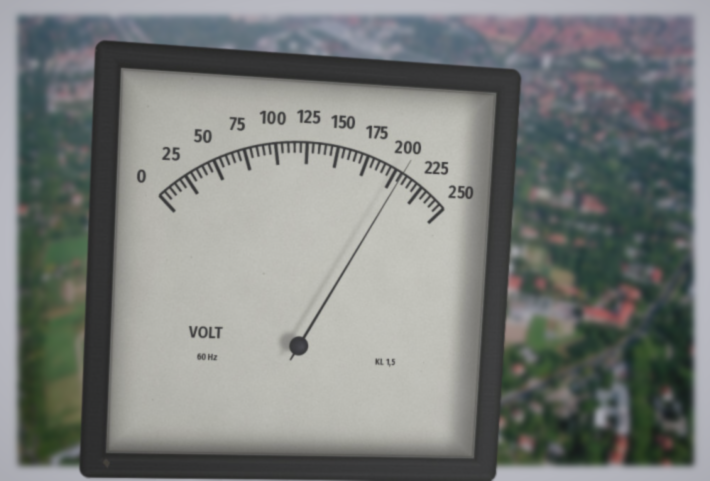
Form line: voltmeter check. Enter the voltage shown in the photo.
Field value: 205 V
